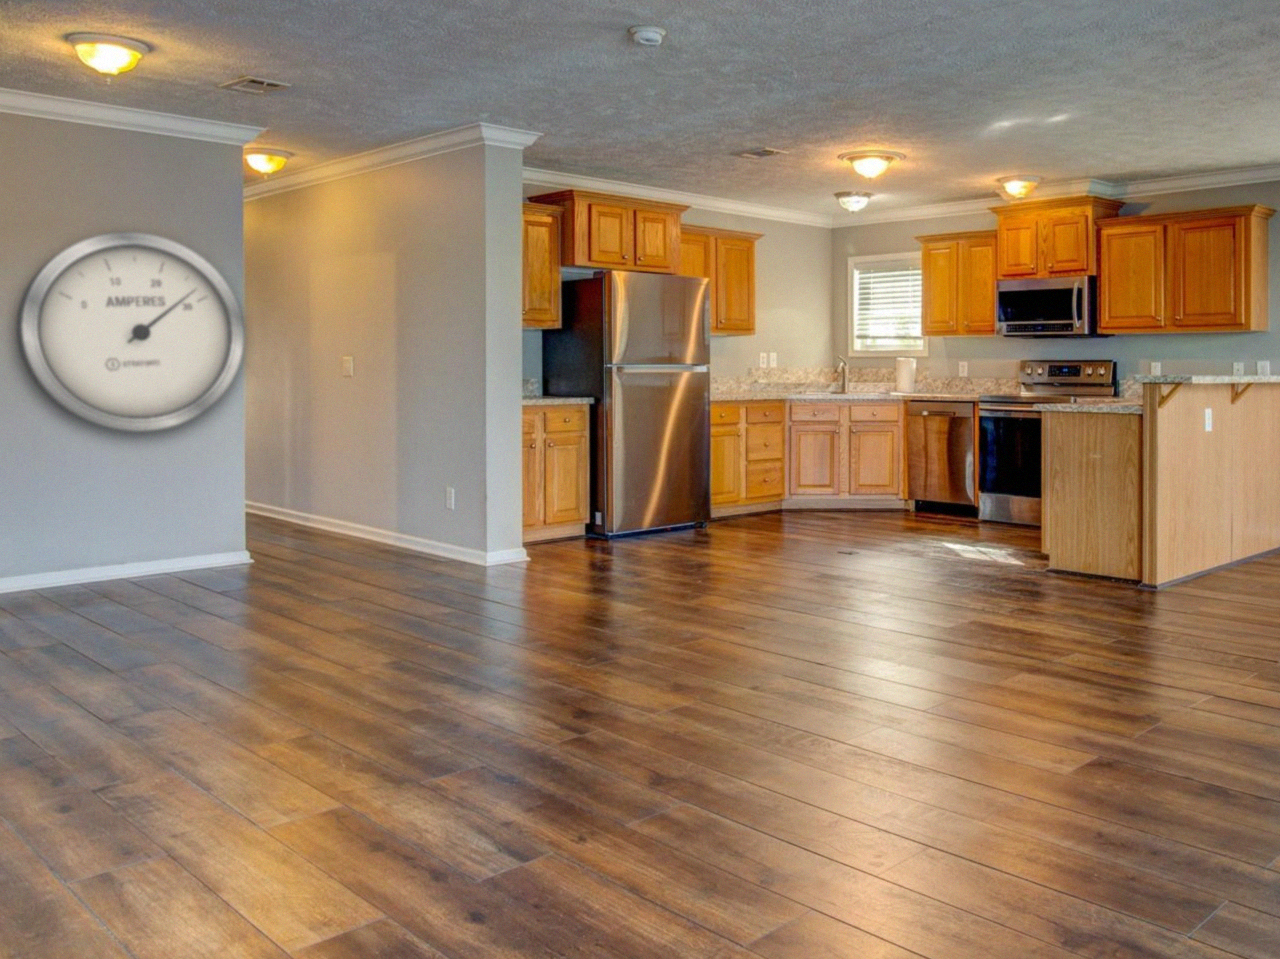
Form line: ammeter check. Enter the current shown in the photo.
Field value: 27.5 A
